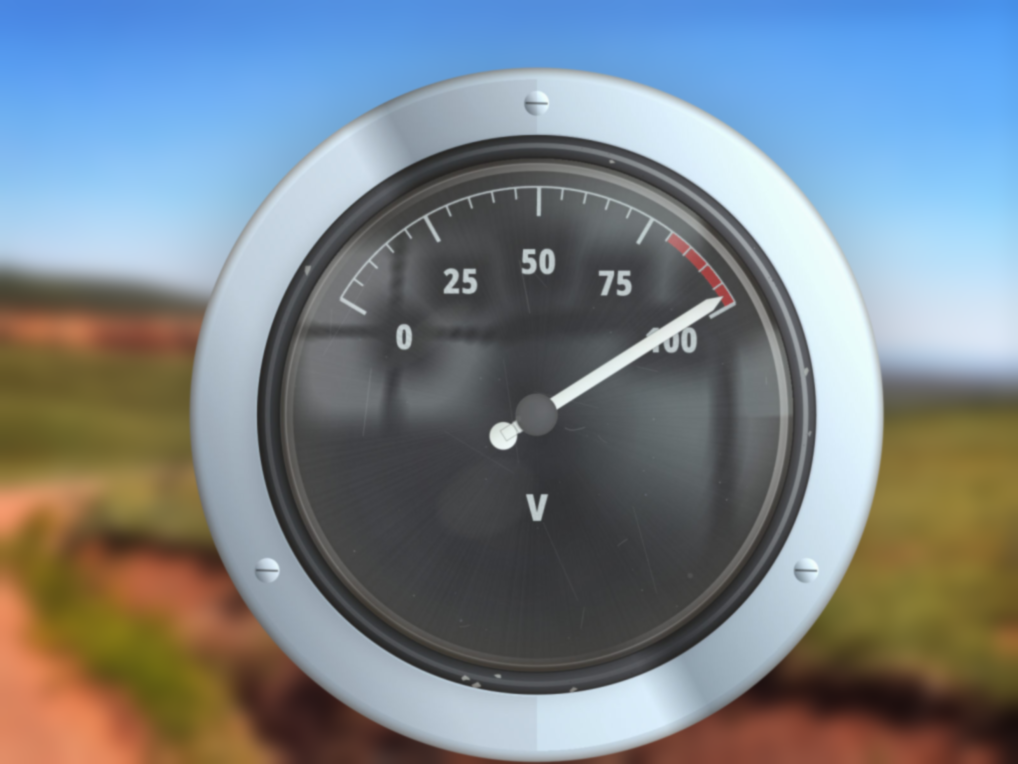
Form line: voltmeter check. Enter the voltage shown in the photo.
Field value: 97.5 V
